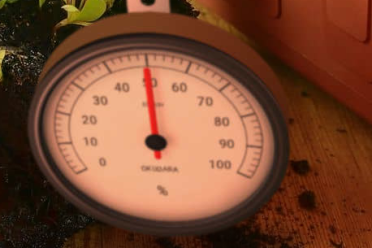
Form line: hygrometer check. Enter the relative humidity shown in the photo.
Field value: 50 %
